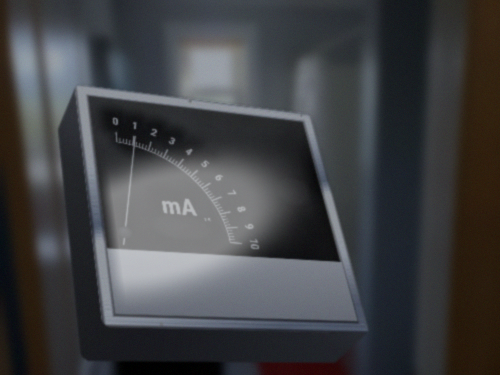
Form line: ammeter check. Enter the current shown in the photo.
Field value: 1 mA
